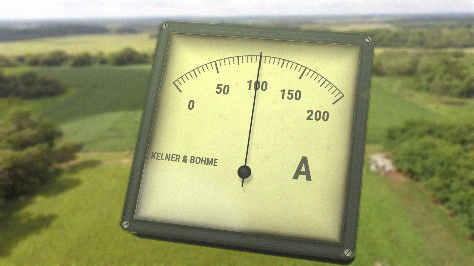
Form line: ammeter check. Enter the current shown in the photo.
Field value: 100 A
